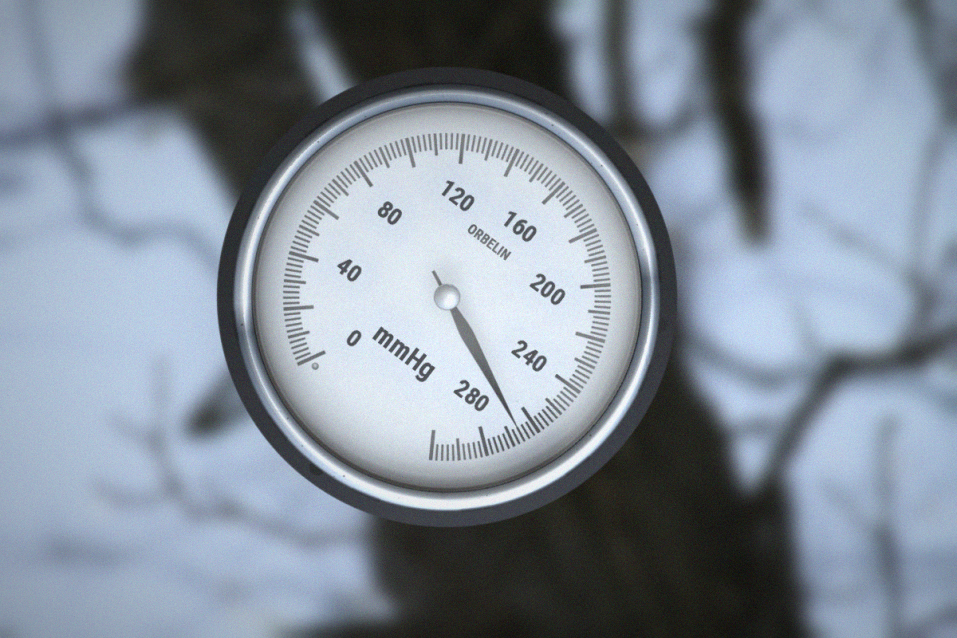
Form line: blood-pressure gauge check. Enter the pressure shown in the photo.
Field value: 266 mmHg
